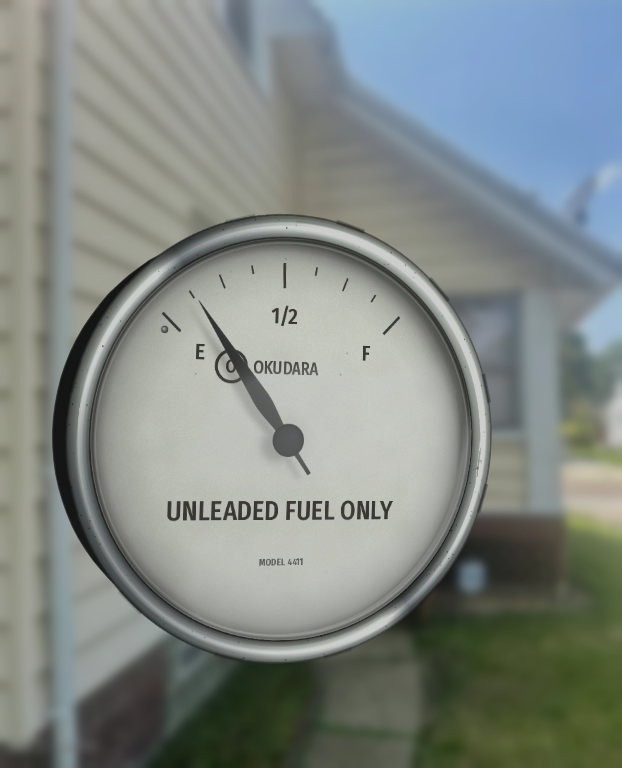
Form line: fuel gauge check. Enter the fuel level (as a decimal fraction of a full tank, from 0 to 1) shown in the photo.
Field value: 0.125
